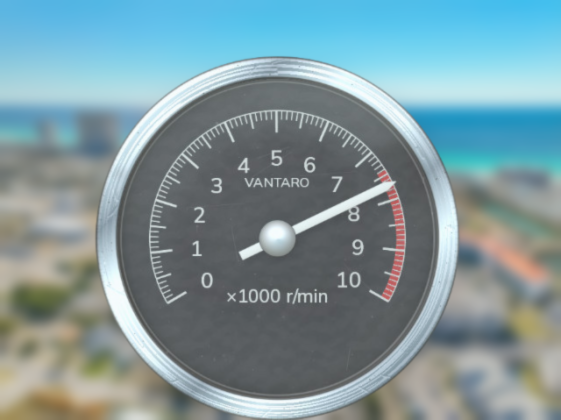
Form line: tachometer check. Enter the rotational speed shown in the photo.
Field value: 7700 rpm
